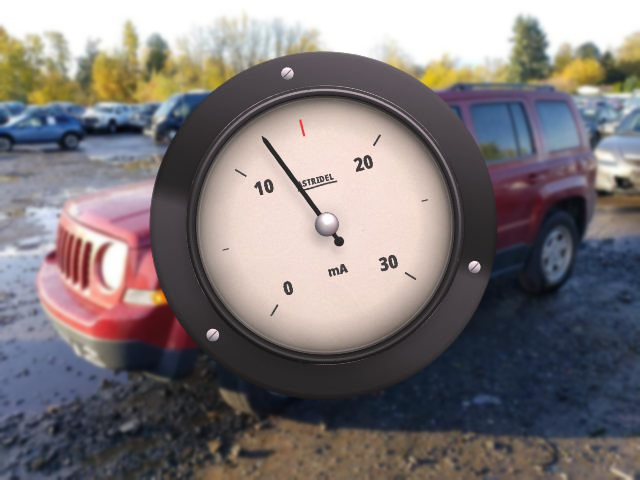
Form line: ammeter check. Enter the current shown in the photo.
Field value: 12.5 mA
